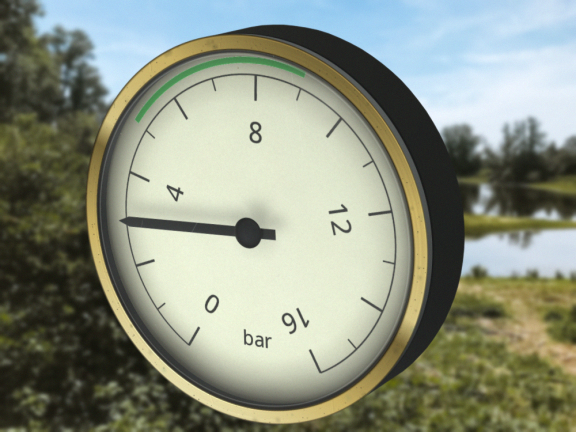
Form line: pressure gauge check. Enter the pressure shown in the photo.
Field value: 3 bar
